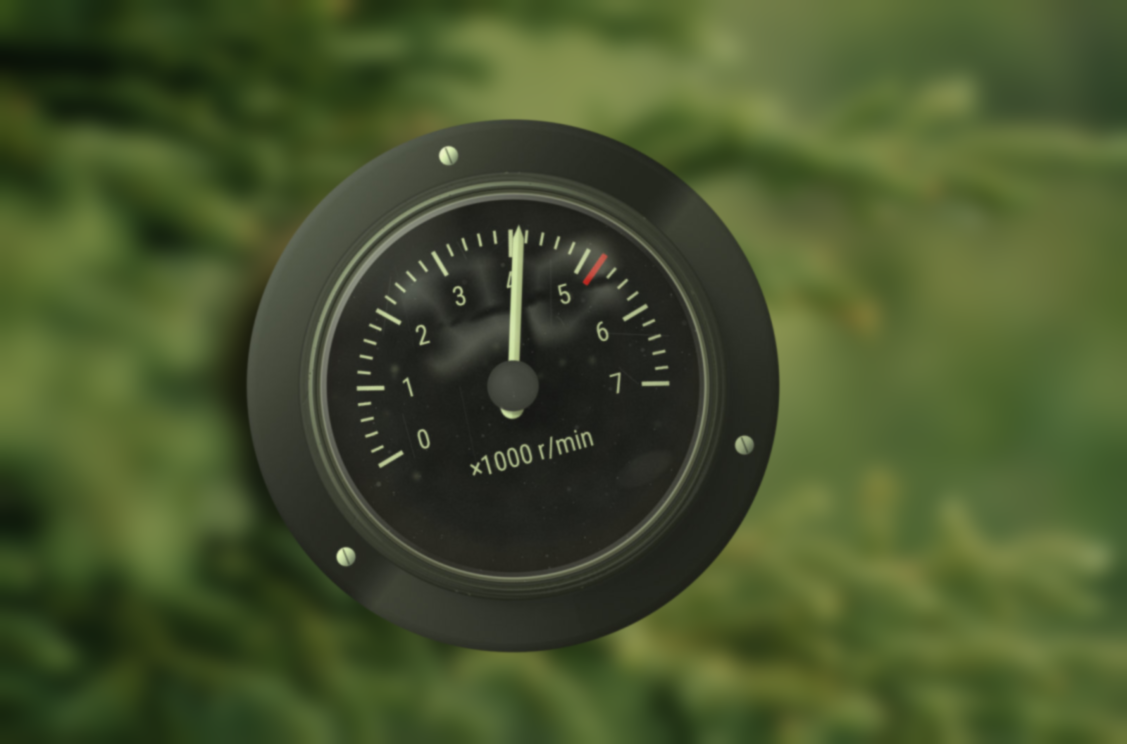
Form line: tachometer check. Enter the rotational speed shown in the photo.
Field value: 4100 rpm
